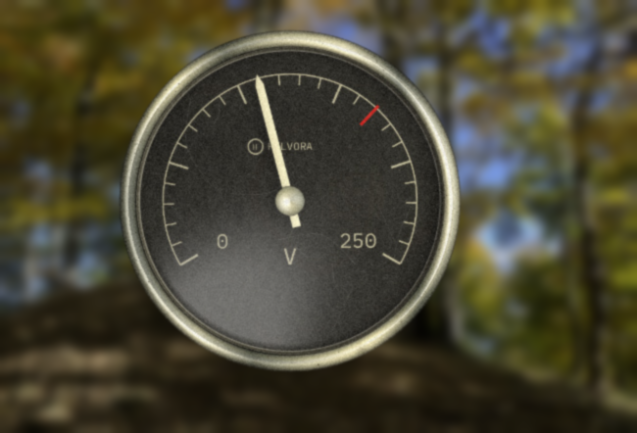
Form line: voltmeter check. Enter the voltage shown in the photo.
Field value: 110 V
